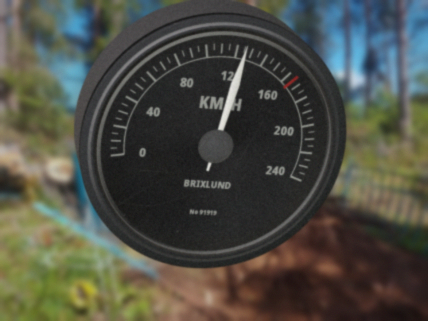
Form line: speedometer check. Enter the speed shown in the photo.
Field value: 125 km/h
